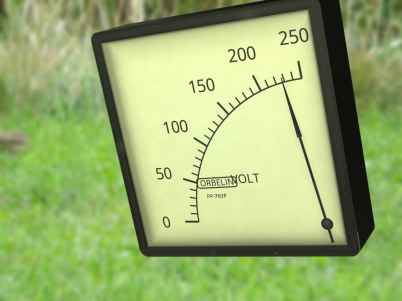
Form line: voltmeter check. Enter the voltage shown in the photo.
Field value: 230 V
